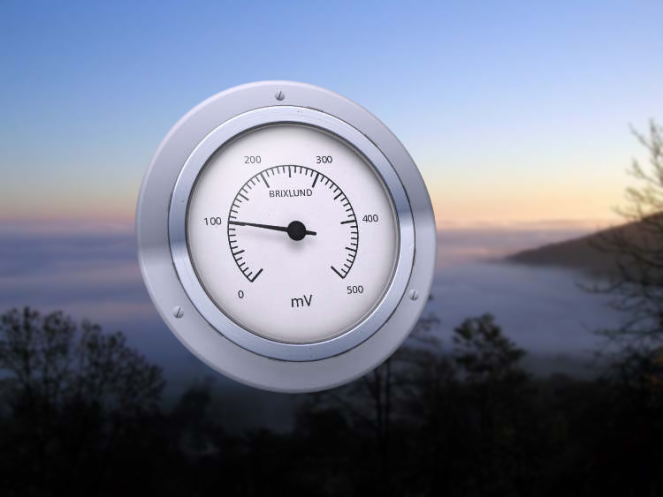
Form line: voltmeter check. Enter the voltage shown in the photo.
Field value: 100 mV
